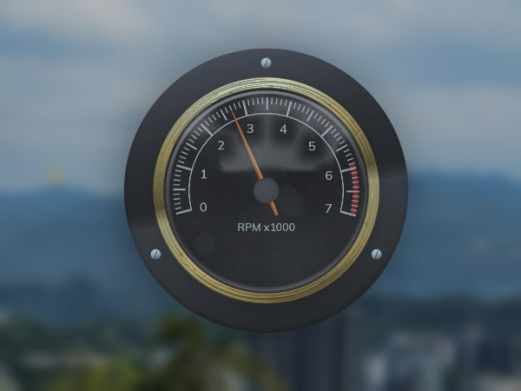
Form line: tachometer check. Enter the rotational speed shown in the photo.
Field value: 2700 rpm
